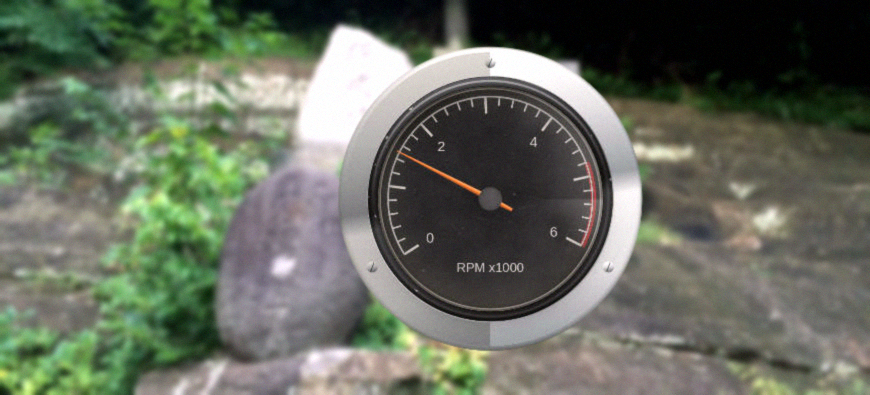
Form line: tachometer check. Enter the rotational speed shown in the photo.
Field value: 1500 rpm
